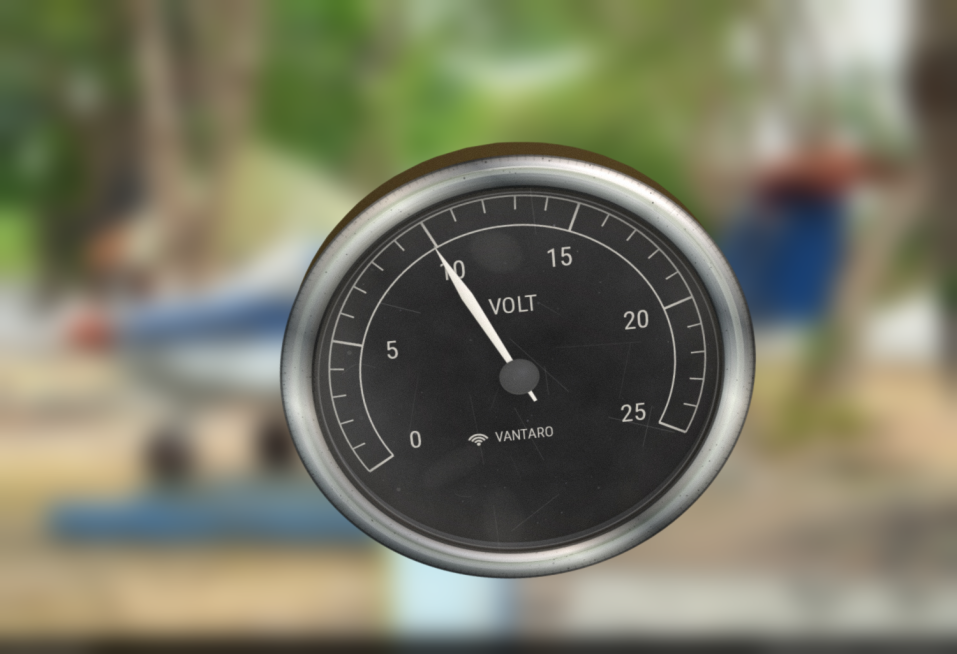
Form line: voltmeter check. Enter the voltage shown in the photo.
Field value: 10 V
